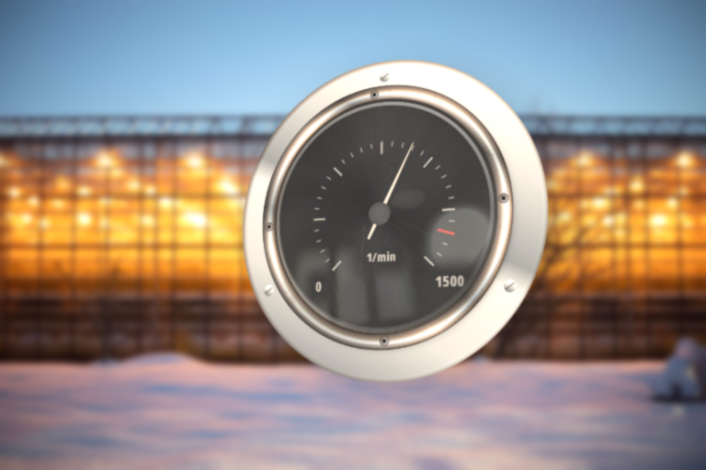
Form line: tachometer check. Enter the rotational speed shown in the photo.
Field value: 900 rpm
